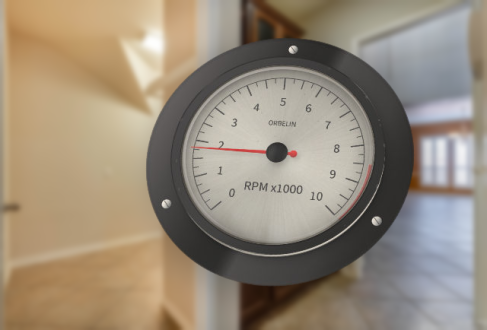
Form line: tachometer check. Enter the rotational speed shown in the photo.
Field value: 1750 rpm
